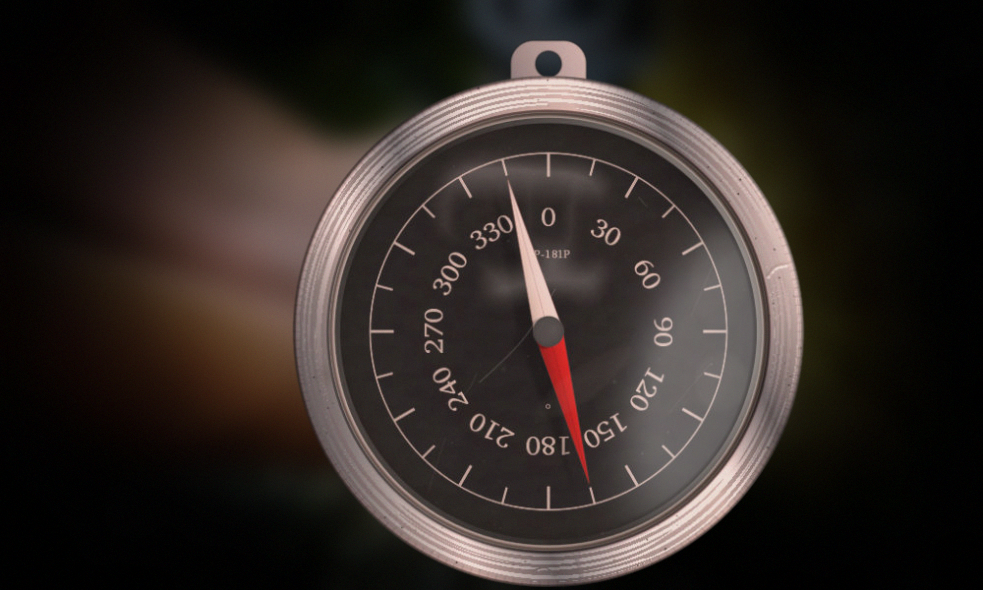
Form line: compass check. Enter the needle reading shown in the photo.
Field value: 165 °
